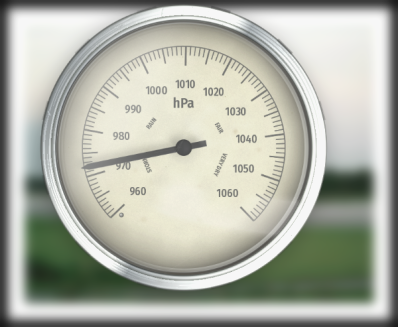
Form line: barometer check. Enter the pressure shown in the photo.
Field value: 972 hPa
